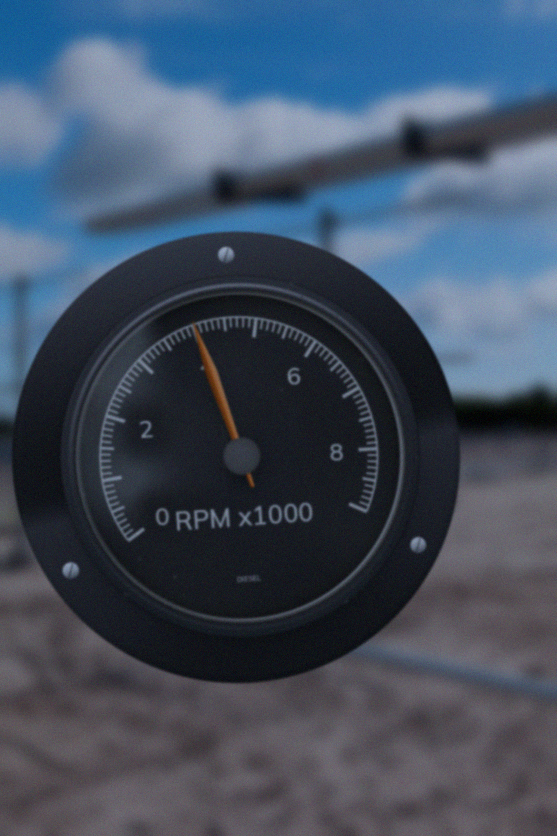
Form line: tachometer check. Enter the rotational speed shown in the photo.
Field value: 4000 rpm
